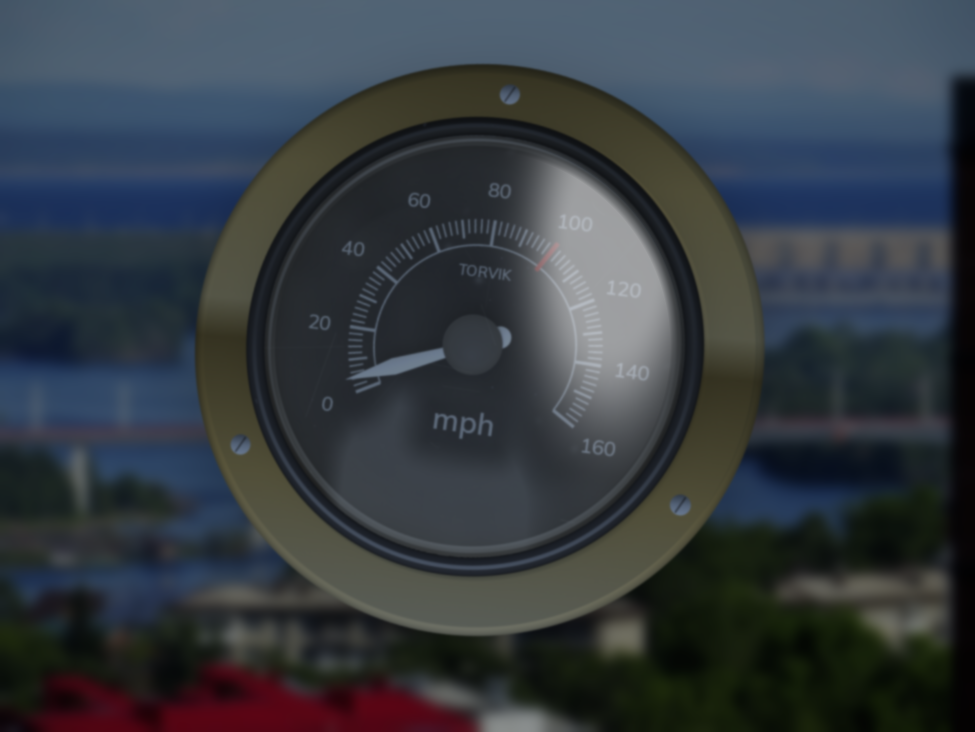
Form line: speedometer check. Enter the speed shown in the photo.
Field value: 4 mph
